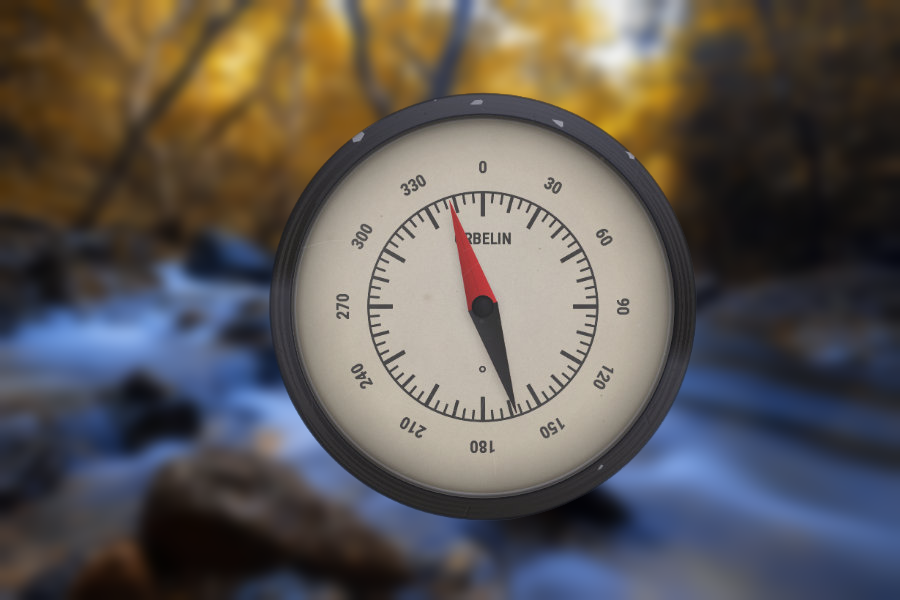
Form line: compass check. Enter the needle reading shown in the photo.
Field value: 342.5 °
